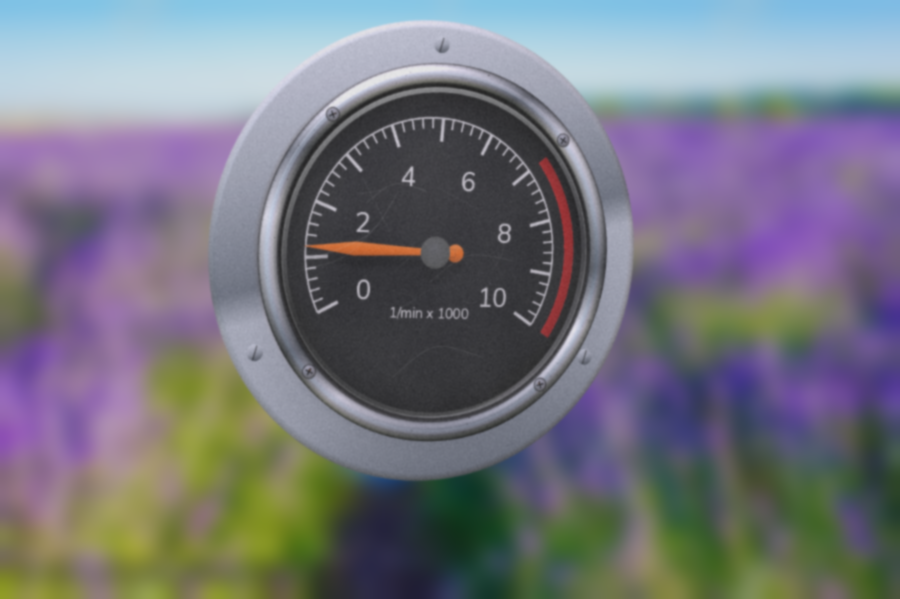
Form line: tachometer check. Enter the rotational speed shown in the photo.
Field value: 1200 rpm
